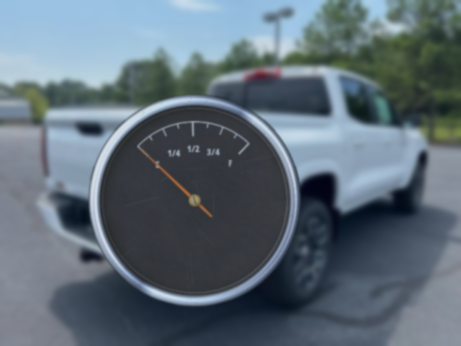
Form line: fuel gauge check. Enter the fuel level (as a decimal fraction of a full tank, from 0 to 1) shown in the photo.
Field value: 0
